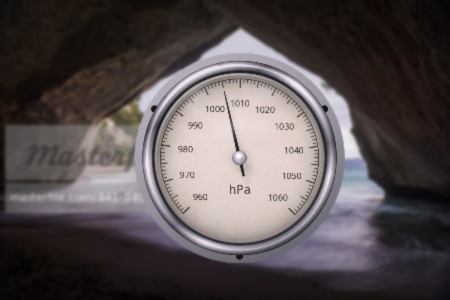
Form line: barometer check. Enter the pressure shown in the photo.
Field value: 1005 hPa
